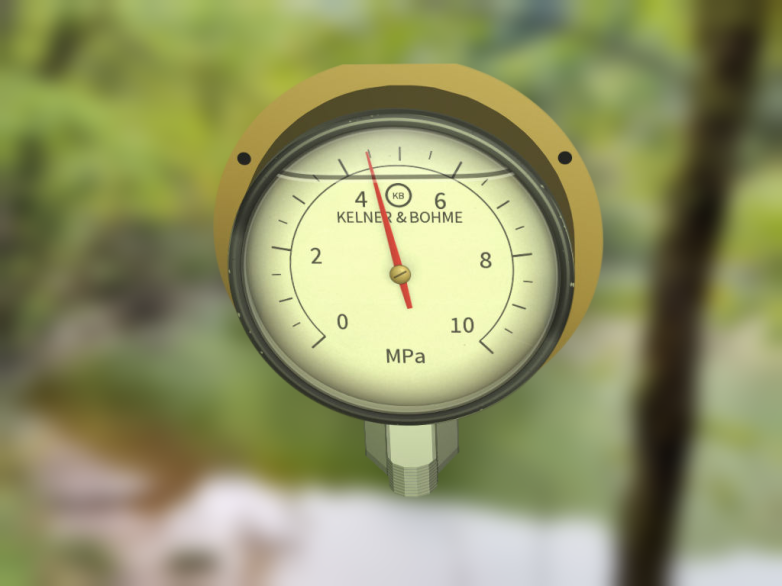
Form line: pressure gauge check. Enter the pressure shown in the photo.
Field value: 4.5 MPa
